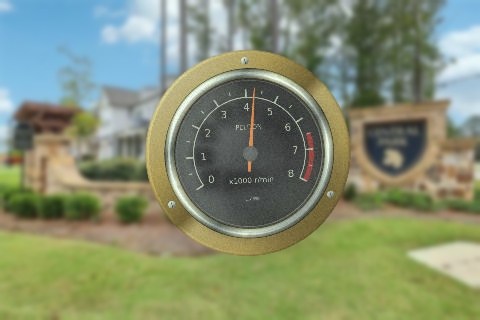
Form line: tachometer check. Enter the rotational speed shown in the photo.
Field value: 4250 rpm
